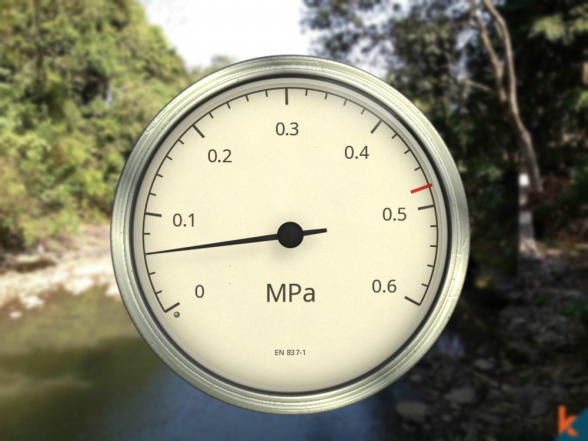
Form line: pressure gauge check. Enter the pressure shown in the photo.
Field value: 0.06 MPa
